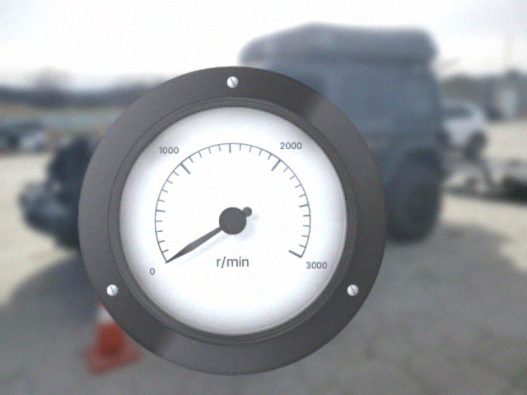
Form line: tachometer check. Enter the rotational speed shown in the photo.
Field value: 0 rpm
